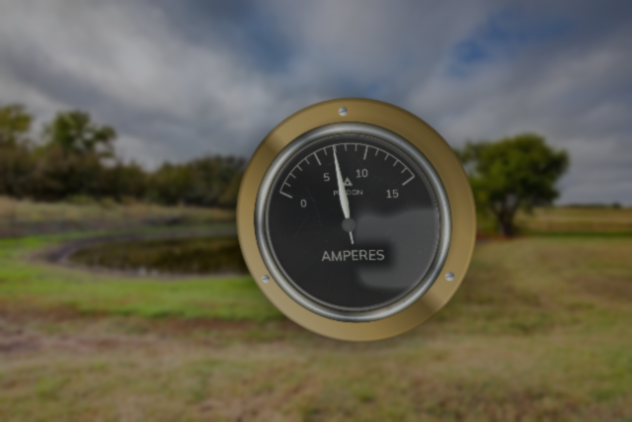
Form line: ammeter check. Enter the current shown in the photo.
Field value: 7 A
